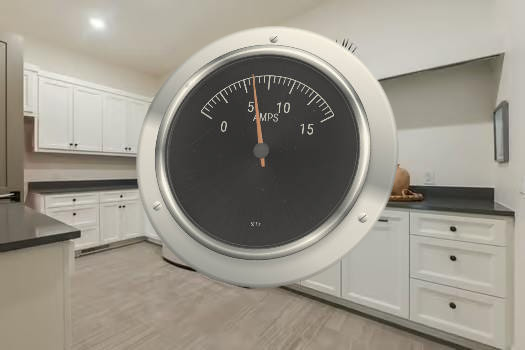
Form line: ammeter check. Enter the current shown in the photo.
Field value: 6 A
